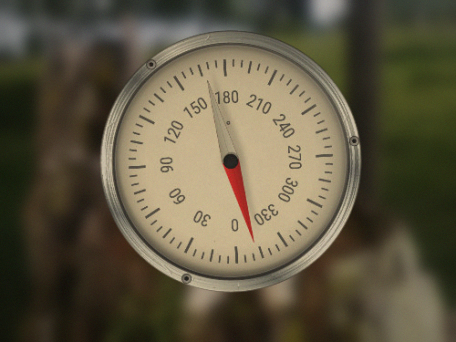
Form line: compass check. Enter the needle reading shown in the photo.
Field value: 347.5 °
